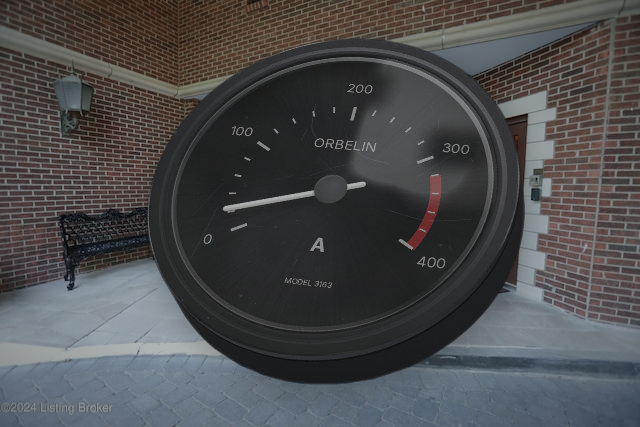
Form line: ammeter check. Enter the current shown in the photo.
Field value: 20 A
